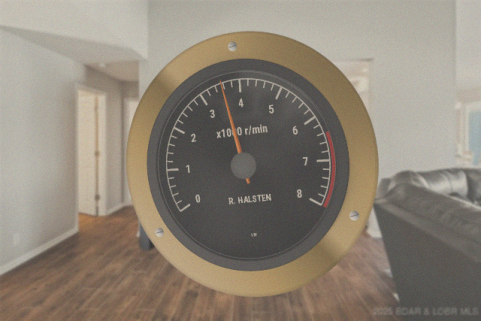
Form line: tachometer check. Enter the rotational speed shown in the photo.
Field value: 3600 rpm
